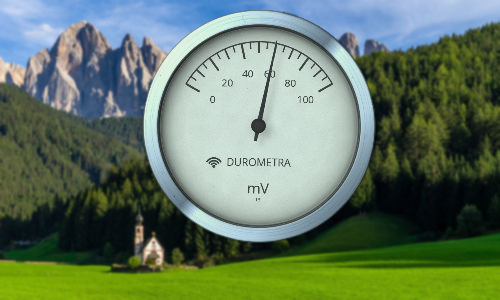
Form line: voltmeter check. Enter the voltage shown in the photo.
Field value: 60 mV
